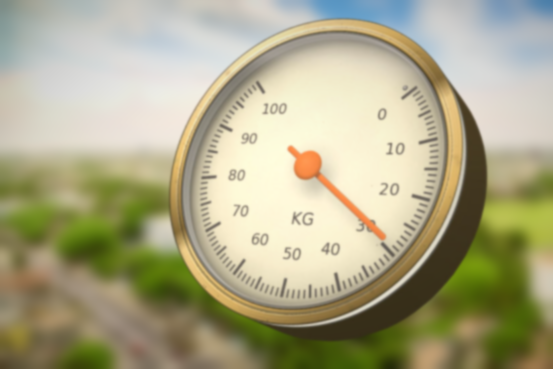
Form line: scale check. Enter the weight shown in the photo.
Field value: 29 kg
